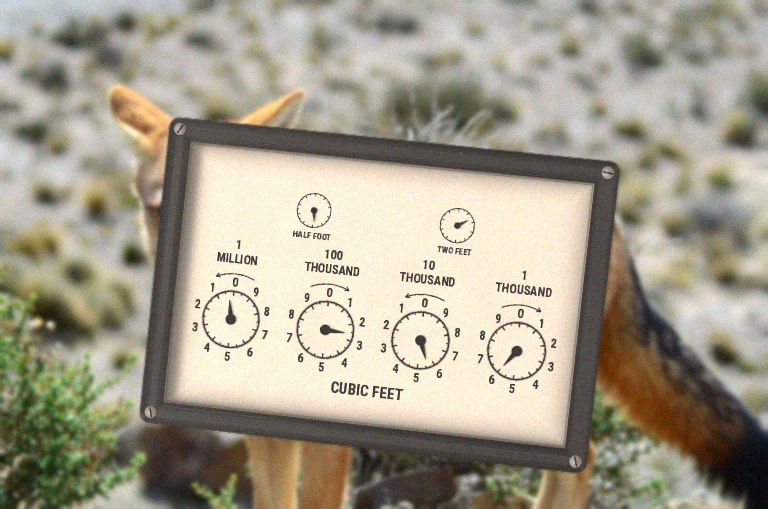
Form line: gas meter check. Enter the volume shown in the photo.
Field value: 25600 ft³
